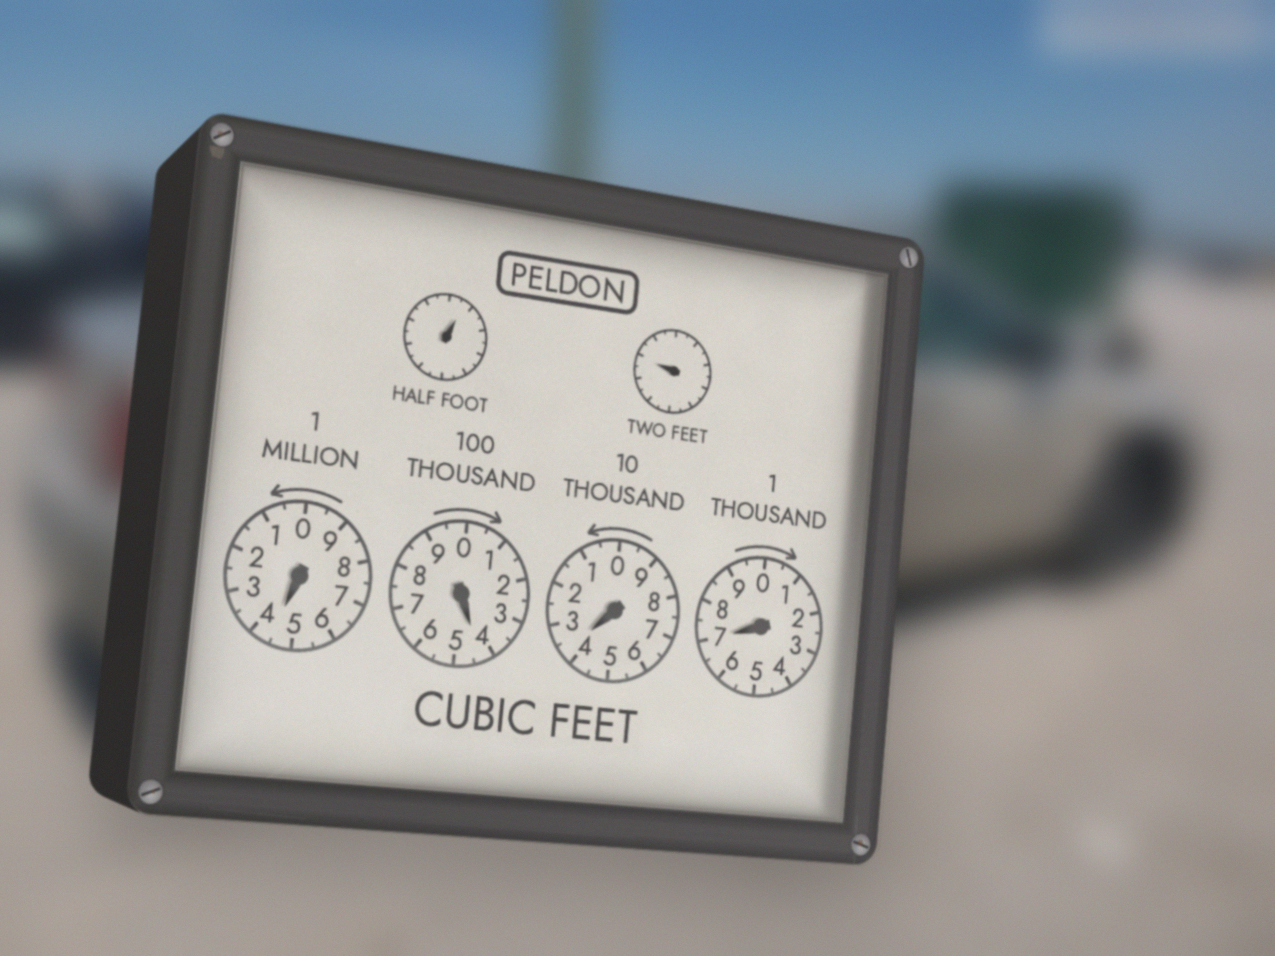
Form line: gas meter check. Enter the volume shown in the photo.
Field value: 443700 ft³
